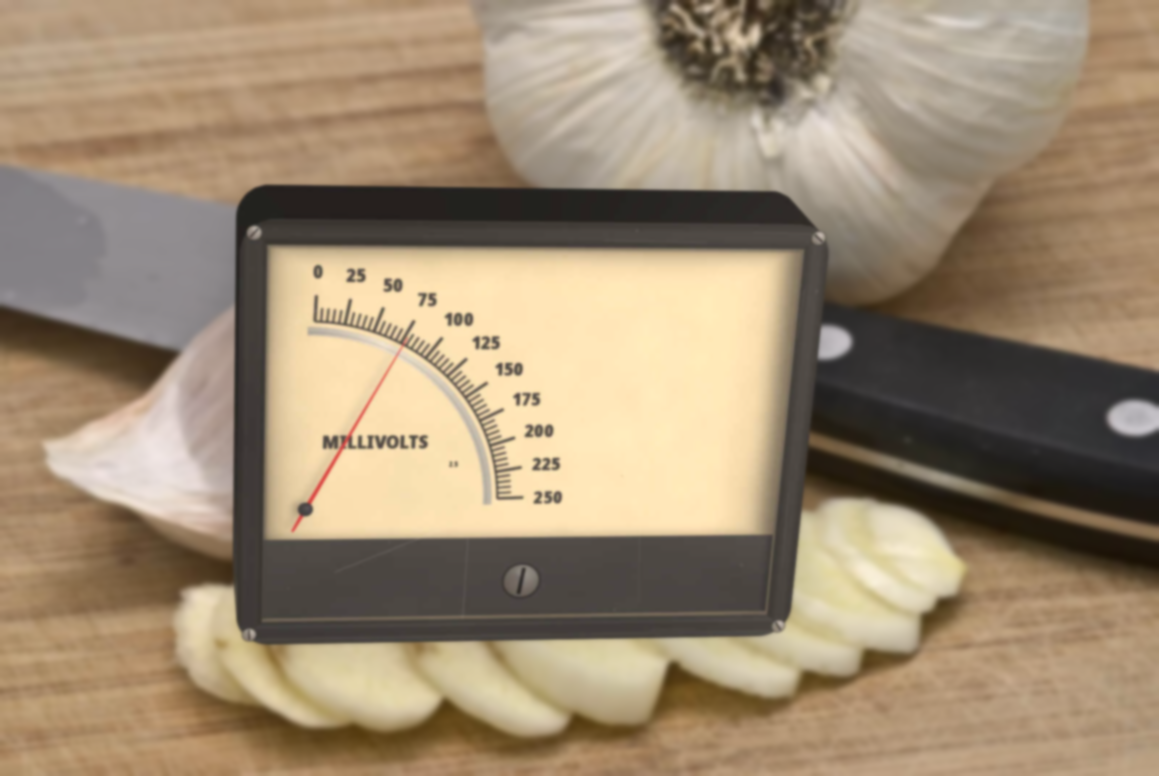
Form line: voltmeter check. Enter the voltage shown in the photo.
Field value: 75 mV
